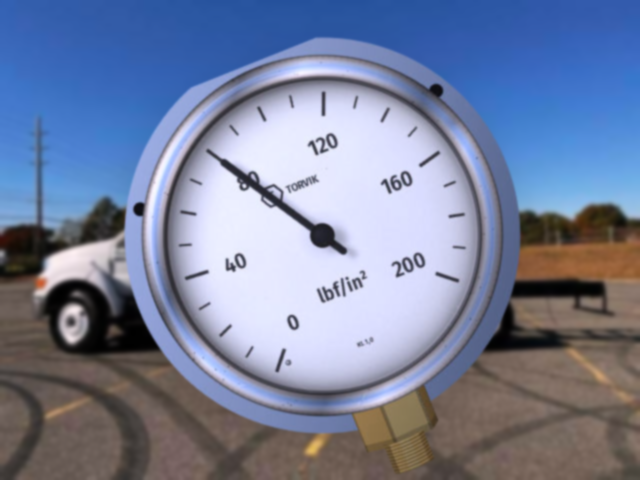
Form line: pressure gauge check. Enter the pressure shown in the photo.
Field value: 80 psi
